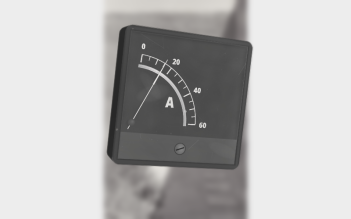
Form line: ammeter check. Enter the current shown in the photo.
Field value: 15 A
